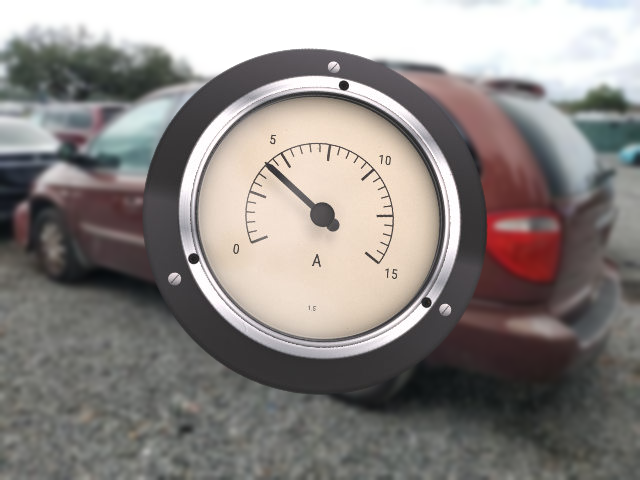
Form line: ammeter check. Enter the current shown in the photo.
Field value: 4 A
